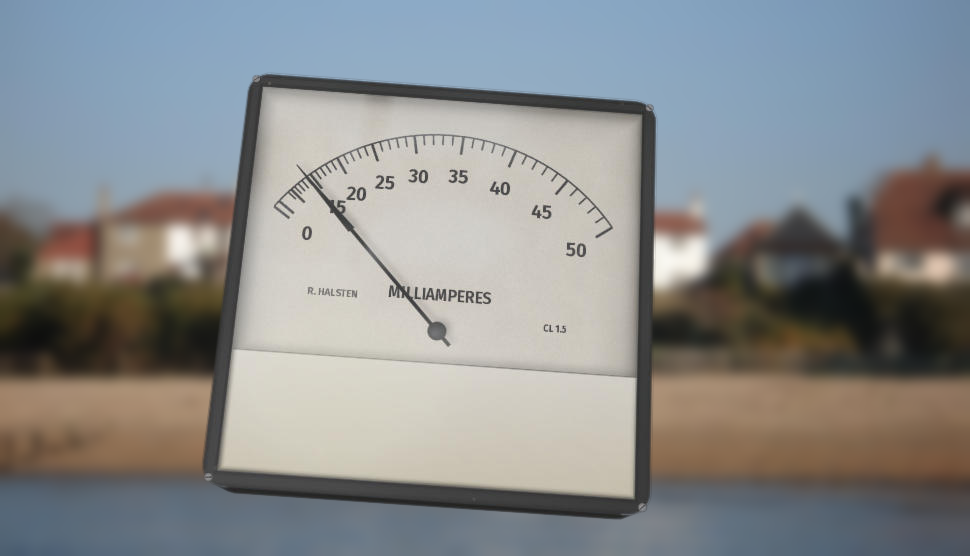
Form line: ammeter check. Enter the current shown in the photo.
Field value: 14 mA
